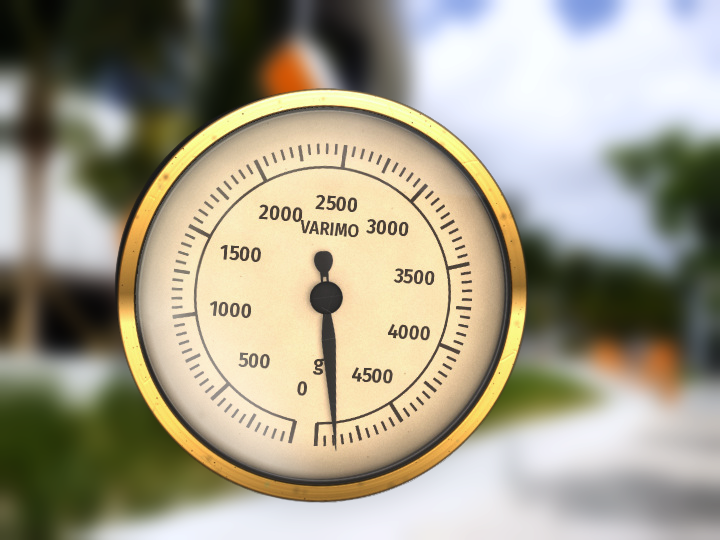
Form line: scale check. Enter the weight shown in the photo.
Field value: 4900 g
